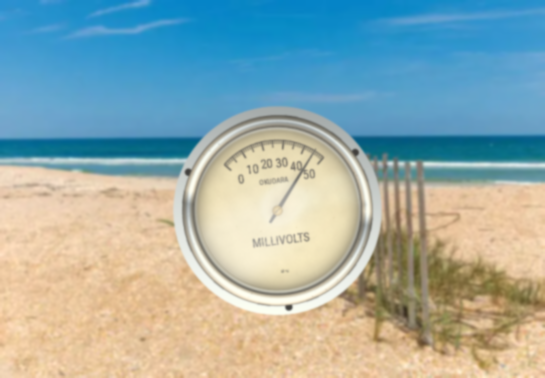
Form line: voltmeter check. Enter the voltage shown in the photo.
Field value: 45 mV
